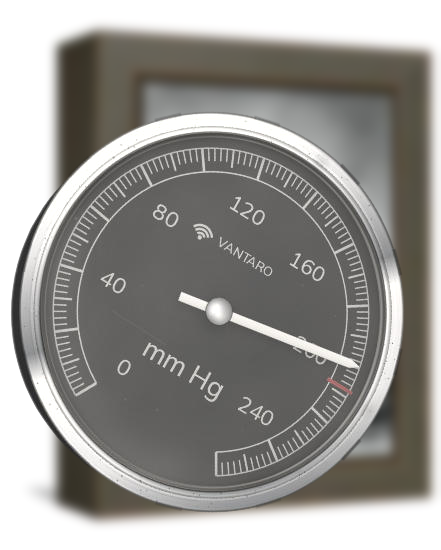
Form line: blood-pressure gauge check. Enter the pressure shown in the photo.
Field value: 200 mmHg
